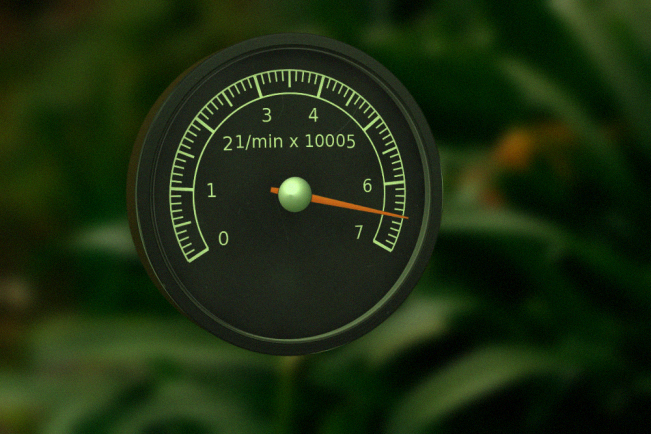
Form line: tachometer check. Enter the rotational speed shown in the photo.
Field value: 6500 rpm
